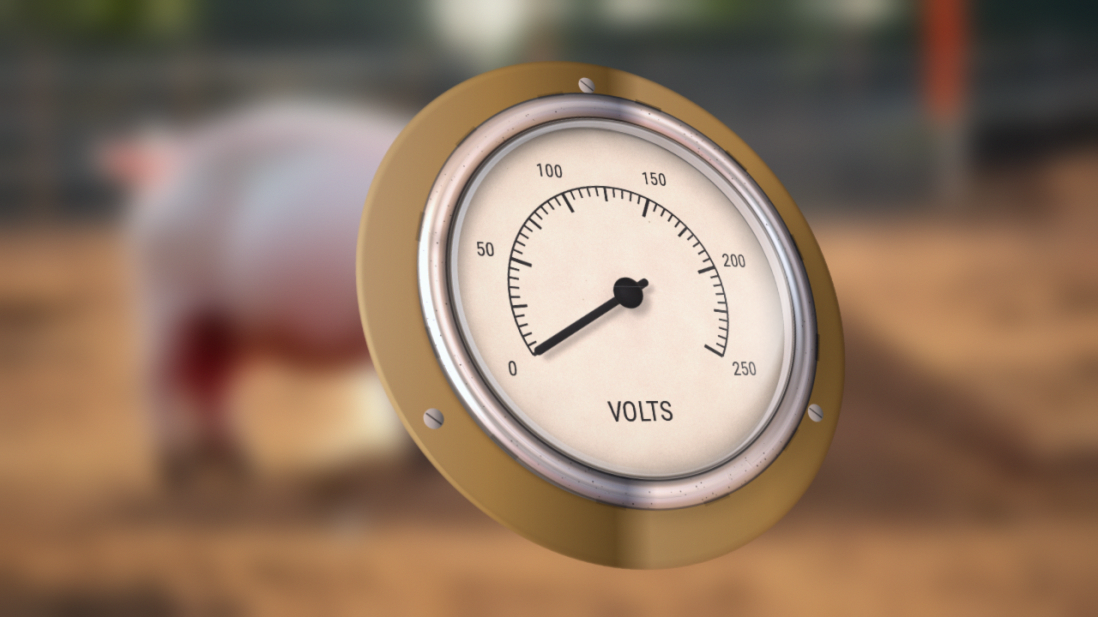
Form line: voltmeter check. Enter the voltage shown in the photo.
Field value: 0 V
